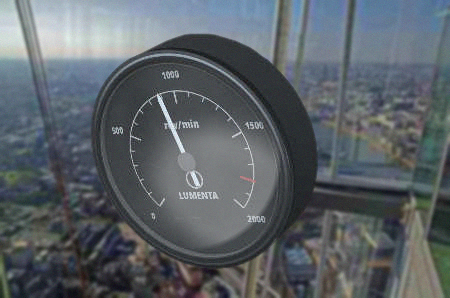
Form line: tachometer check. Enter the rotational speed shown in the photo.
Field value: 900 rpm
